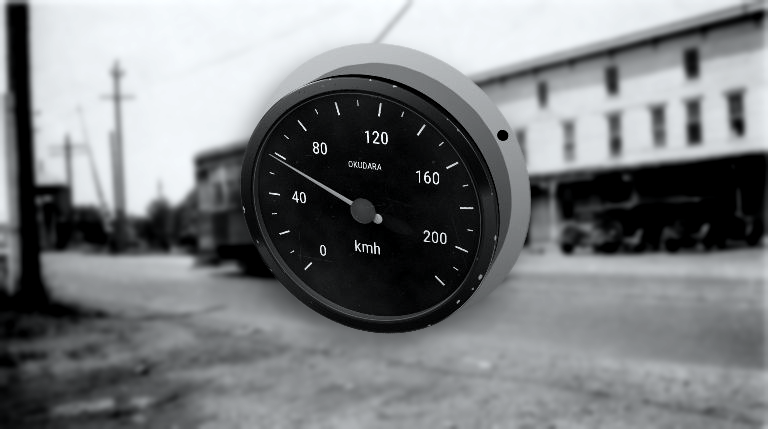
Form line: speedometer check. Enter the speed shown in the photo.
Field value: 60 km/h
